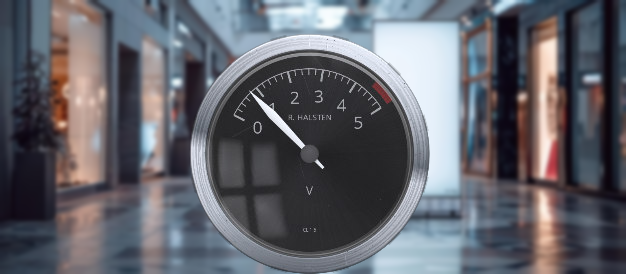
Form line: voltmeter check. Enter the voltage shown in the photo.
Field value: 0.8 V
